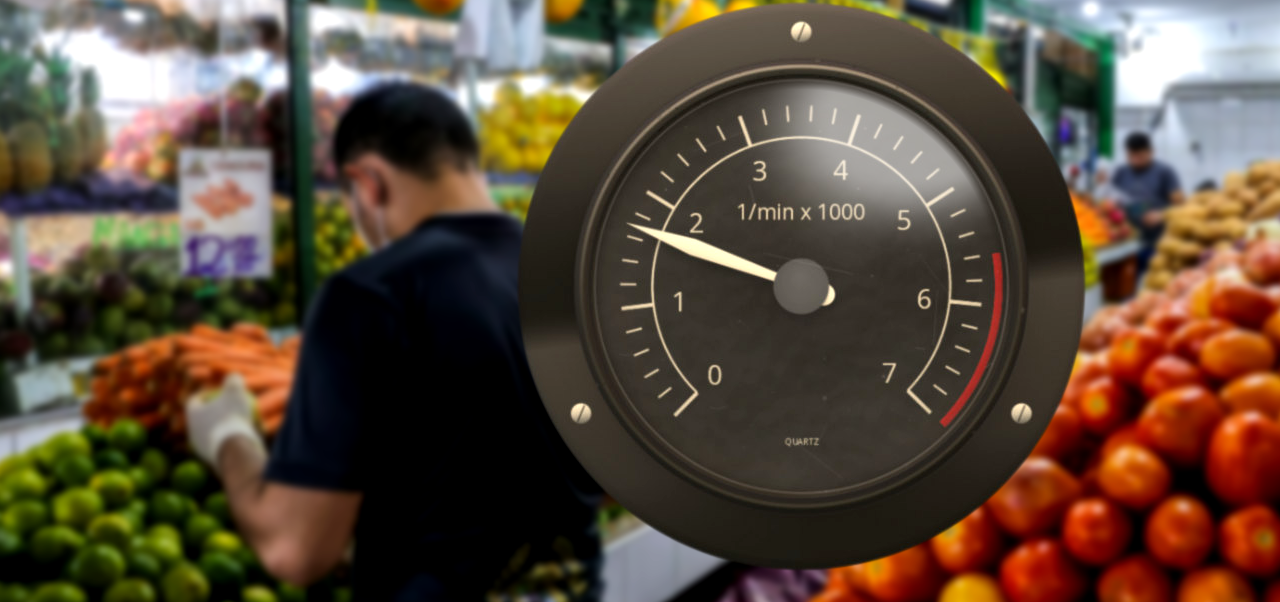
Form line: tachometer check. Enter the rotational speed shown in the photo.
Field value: 1700 rpm
